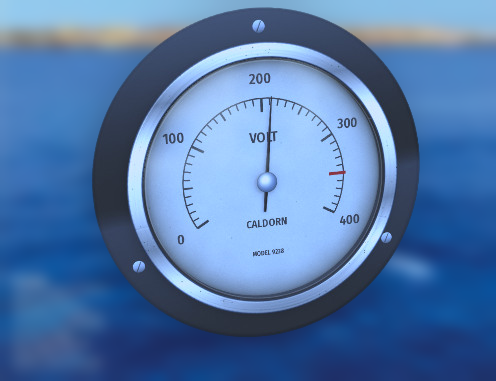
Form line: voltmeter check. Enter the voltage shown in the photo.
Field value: 210 V
